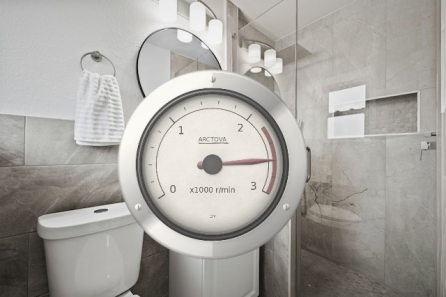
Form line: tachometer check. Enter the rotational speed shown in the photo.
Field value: 2600 rpm
